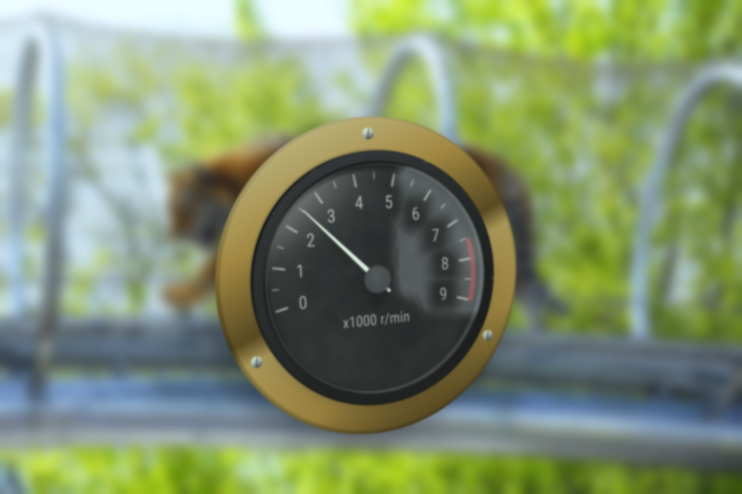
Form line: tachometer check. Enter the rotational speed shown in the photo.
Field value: 2500 rpm
